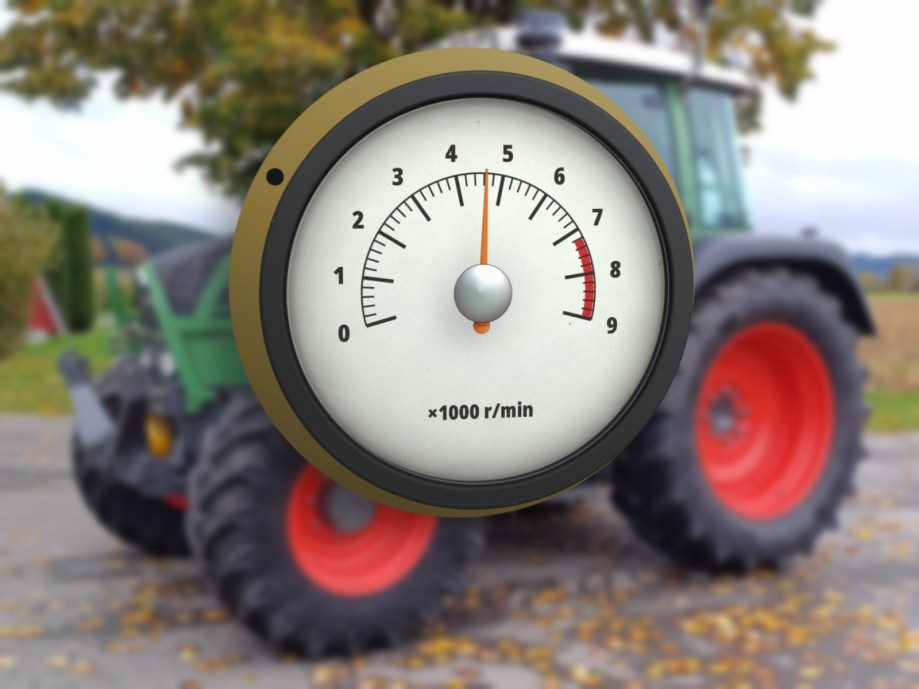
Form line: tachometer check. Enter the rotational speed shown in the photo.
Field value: 4600 rpm
